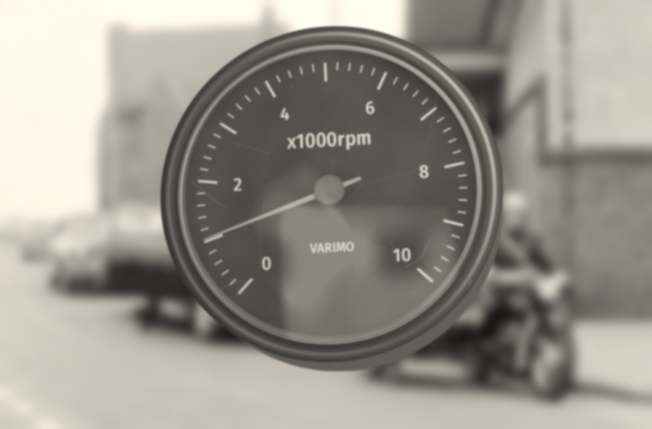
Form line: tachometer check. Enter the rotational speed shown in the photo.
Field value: 1000 rpm
